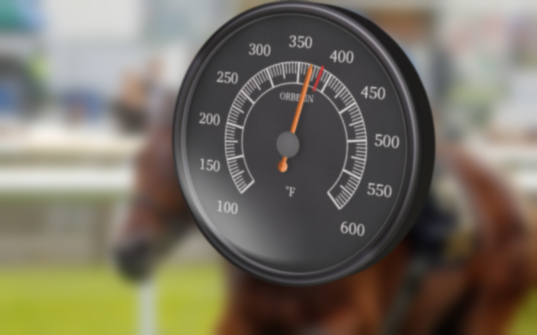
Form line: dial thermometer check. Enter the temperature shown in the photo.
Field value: 375 °F
